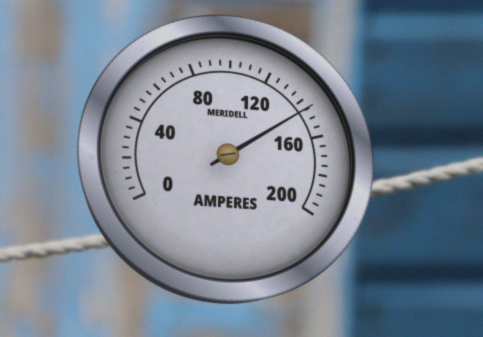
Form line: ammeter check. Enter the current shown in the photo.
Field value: 145 A
